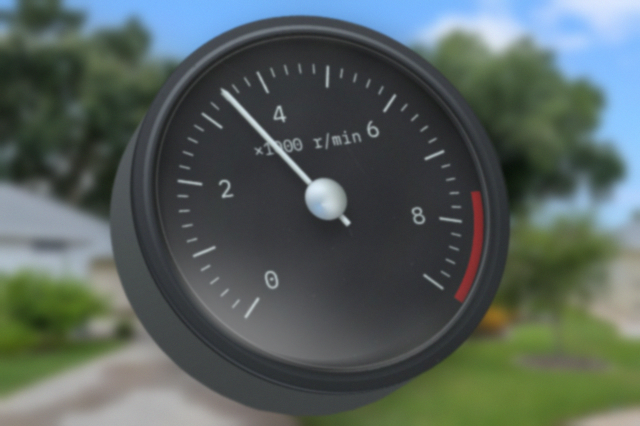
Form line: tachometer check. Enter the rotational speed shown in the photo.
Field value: 3400 rpm
